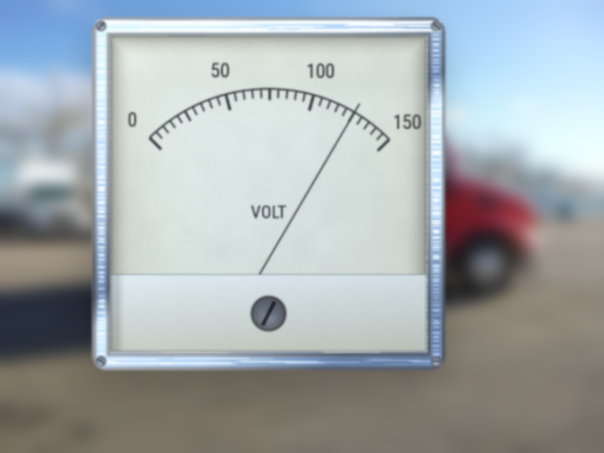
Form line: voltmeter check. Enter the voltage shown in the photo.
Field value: 125 V
